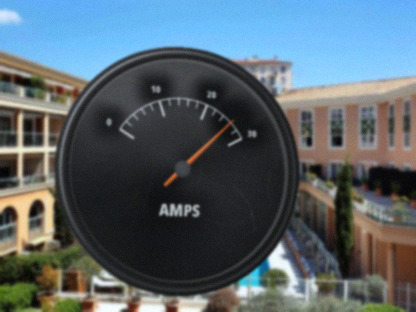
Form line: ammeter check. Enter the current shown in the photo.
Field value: 26 A
